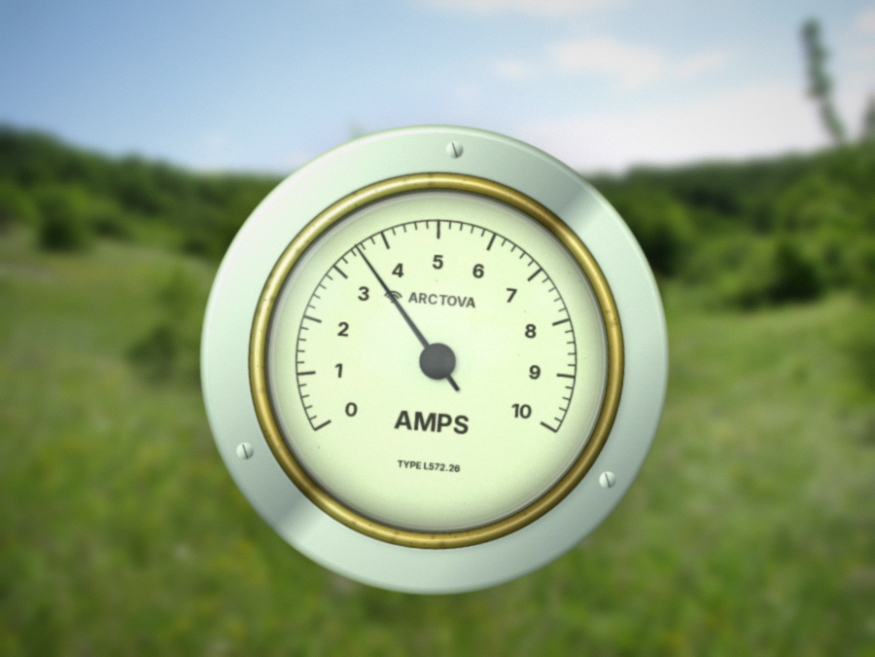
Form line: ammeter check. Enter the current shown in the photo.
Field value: 3.5 A
